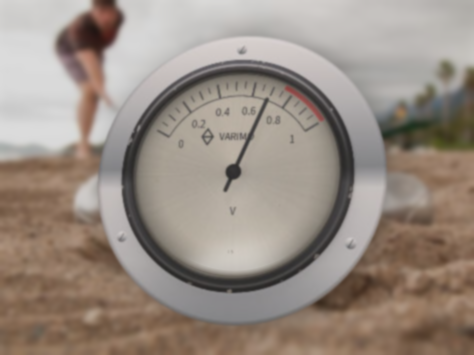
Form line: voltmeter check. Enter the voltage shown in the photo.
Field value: 0.7 V
